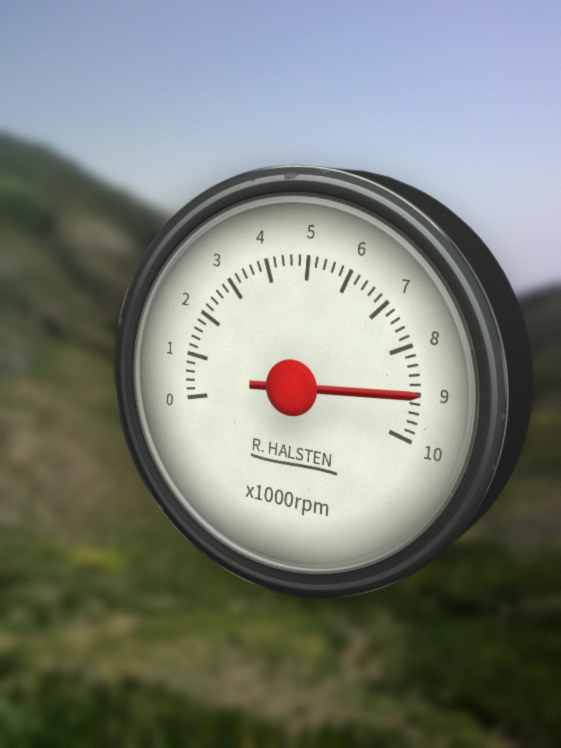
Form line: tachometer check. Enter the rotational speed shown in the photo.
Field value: 9000 rpm
